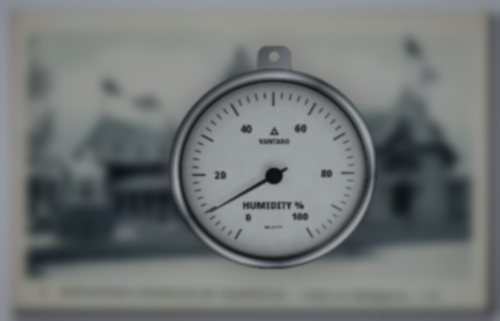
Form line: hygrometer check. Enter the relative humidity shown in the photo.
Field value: 10 %
